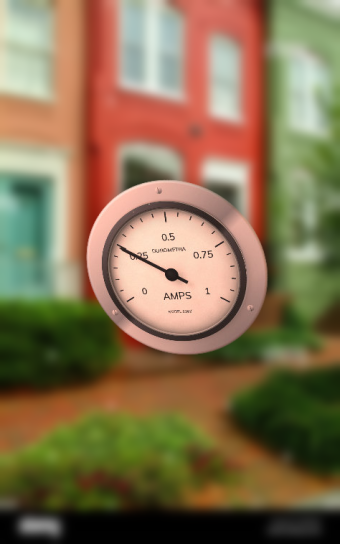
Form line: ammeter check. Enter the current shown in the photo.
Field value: 0.25 A
